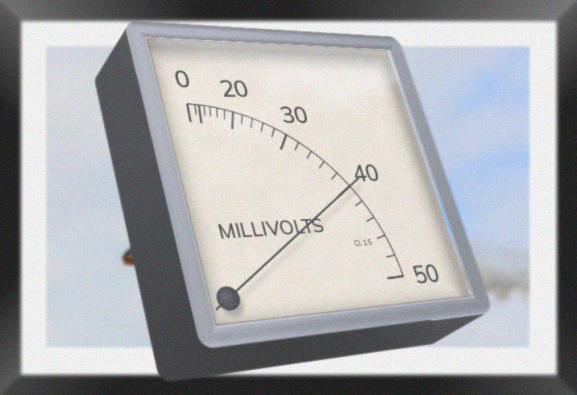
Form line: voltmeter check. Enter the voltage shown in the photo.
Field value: 40 mV
